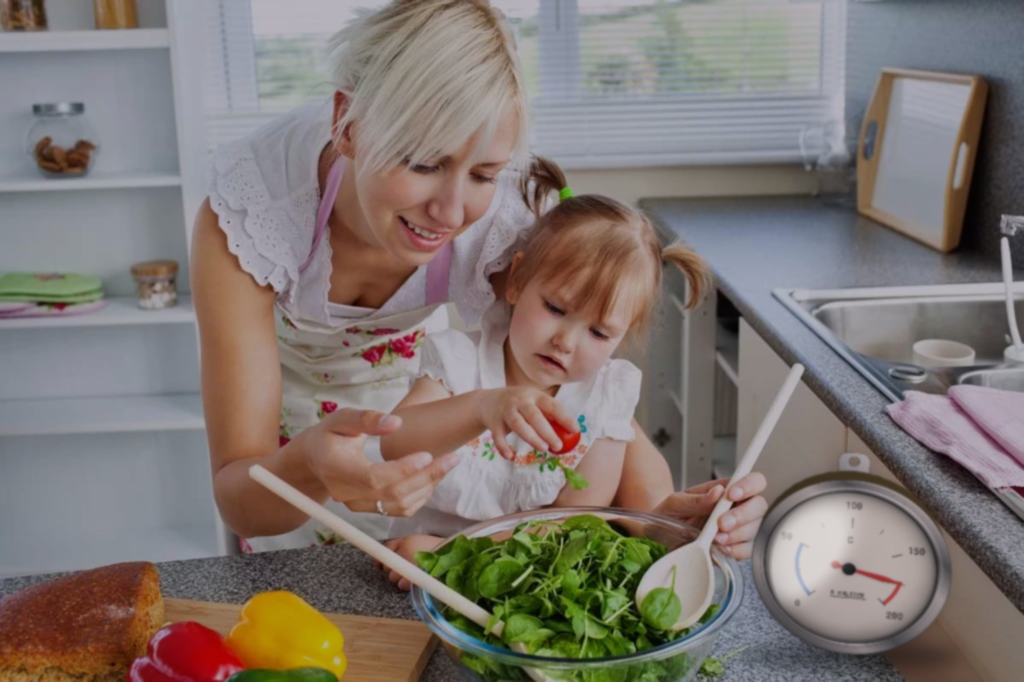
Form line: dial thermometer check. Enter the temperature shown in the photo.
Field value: 175 °C
